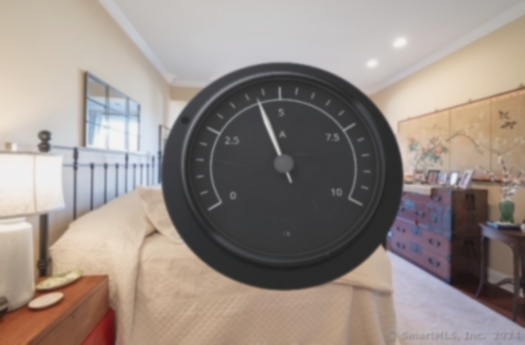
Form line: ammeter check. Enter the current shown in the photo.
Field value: 4.25 A
